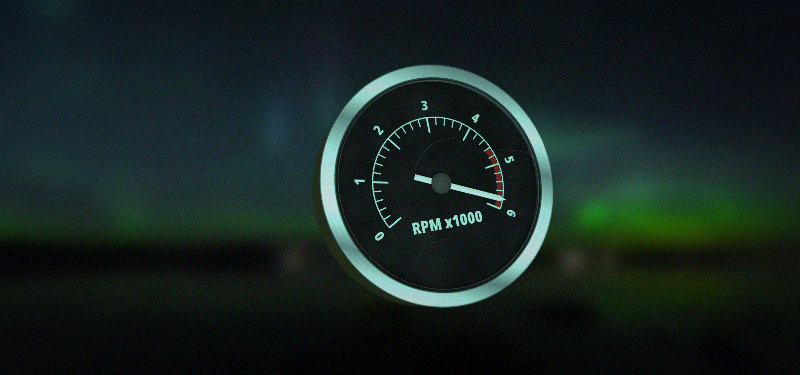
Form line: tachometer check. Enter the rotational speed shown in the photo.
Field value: 5800 rpm
